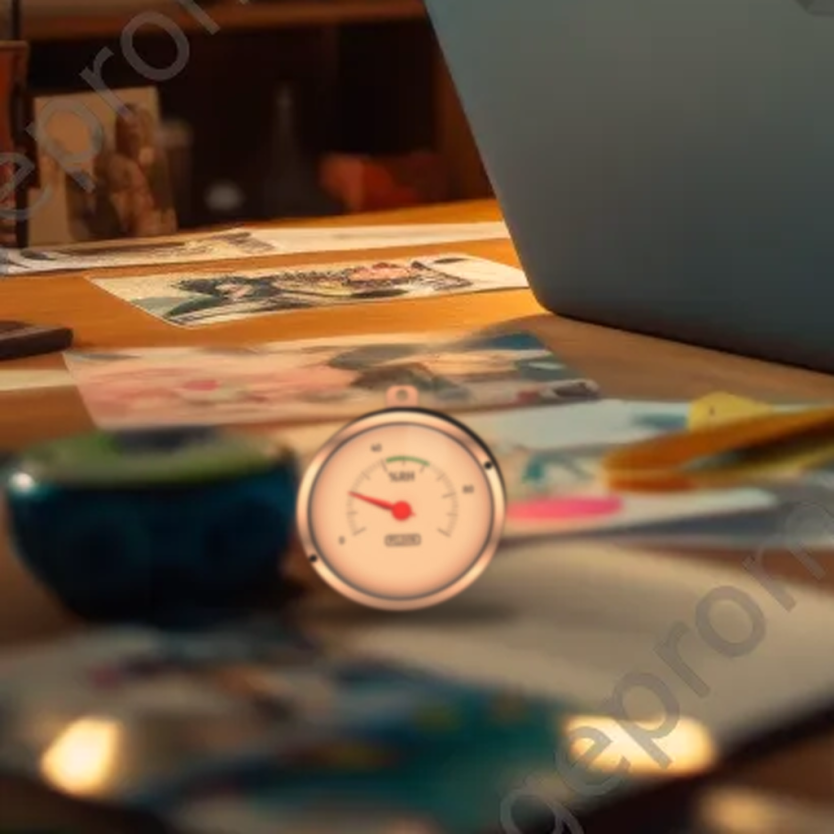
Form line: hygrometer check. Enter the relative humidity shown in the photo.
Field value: 20 %
